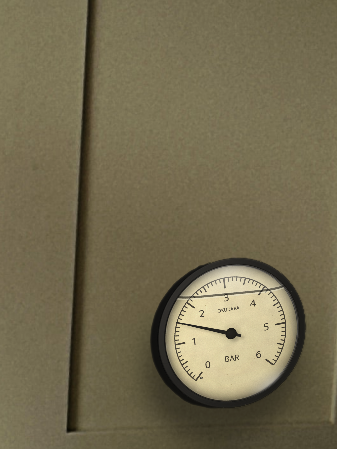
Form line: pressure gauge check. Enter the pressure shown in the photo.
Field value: 1.5 bar
